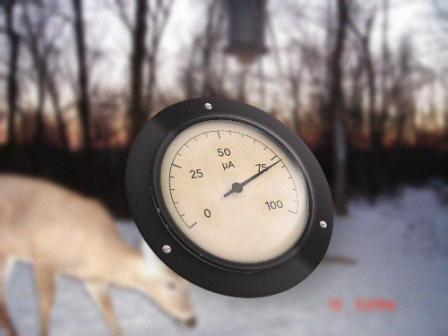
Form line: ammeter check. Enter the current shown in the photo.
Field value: 77.5 µA
